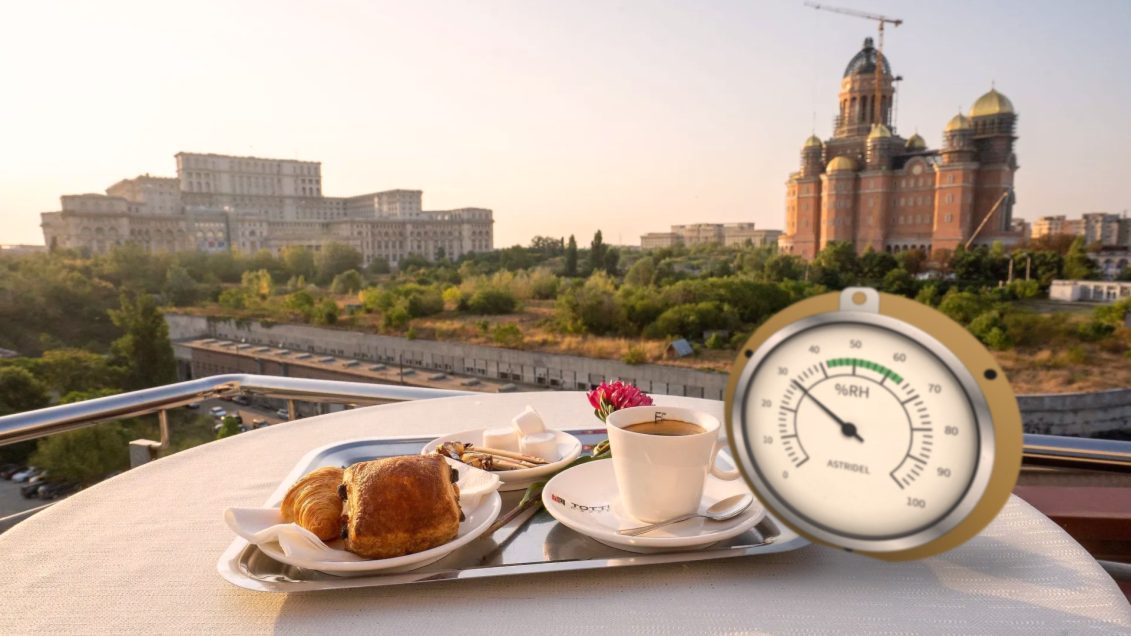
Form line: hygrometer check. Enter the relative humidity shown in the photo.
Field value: 30 %
